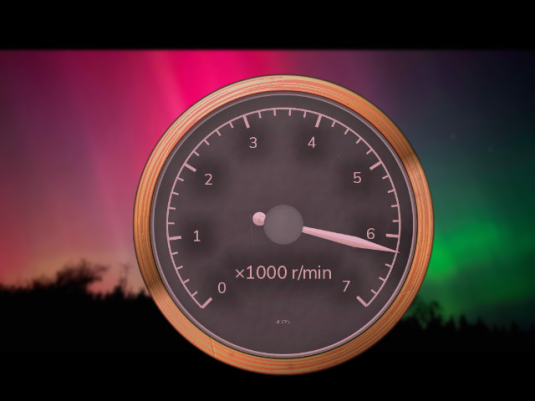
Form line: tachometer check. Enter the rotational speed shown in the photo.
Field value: 6200 rpm
